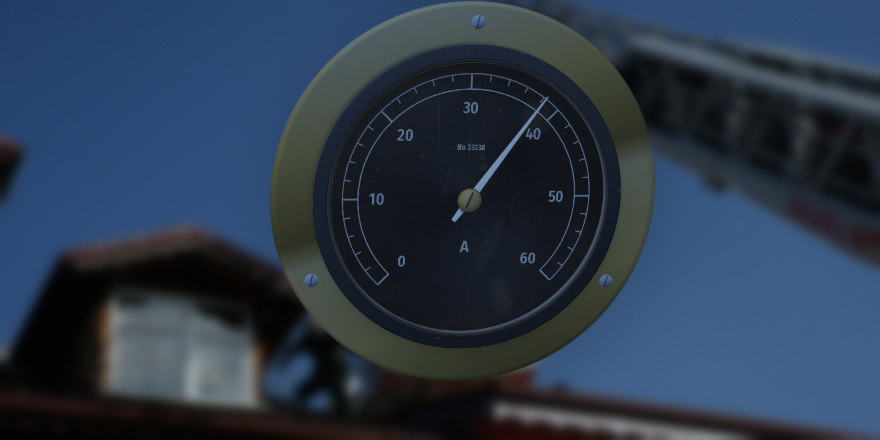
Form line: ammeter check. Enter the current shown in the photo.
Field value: 38 A
